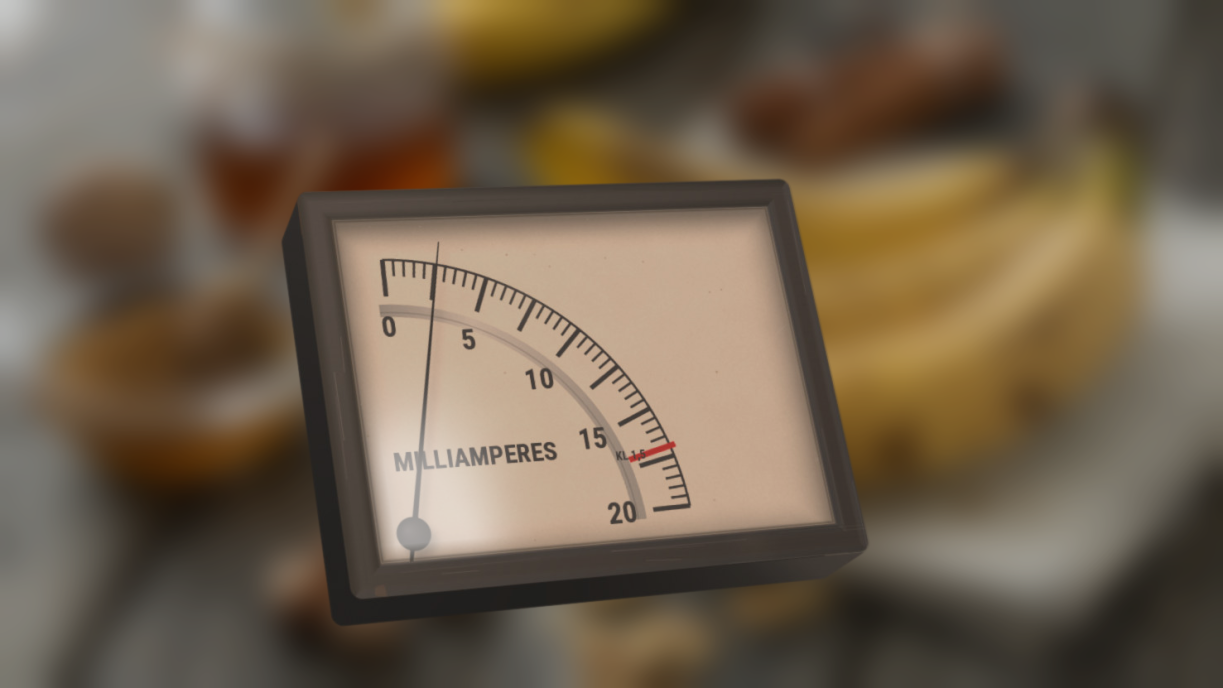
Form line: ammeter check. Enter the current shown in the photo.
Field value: 2.5 mA
